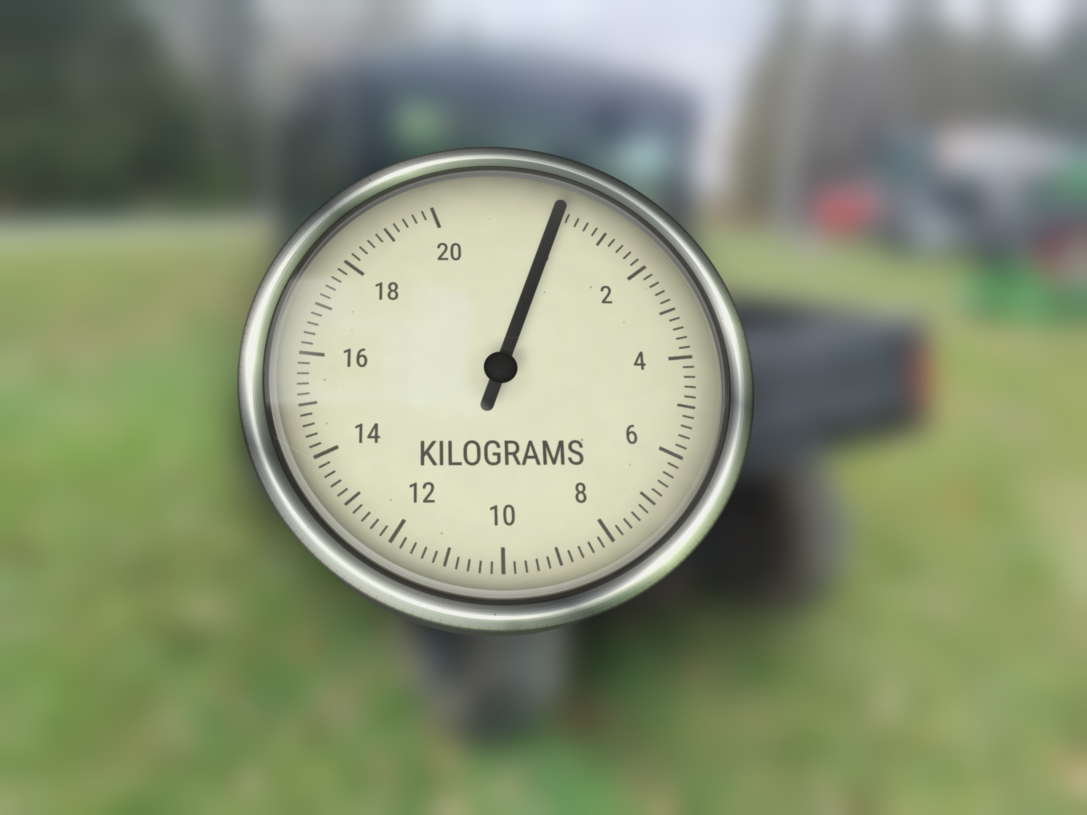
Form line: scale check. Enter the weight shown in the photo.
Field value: 0 kg
